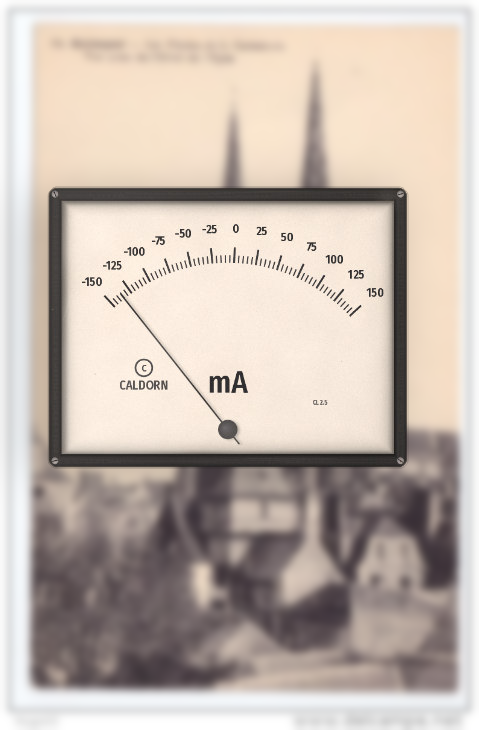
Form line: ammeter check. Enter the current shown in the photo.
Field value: -135 mA
